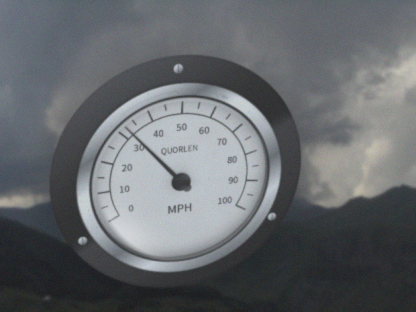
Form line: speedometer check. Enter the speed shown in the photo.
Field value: 32.5 mph
